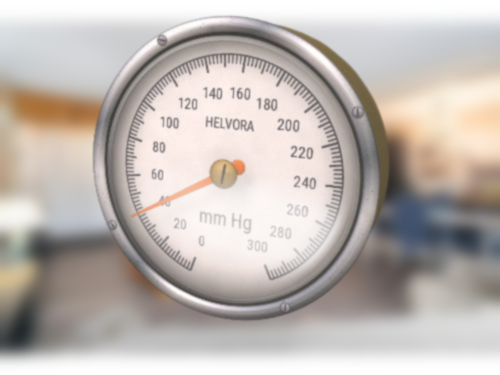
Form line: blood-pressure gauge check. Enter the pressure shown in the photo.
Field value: 40 mmHg
